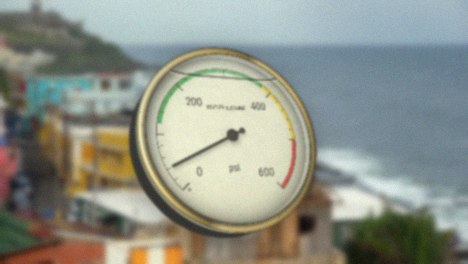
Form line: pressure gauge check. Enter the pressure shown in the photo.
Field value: 40 psi
